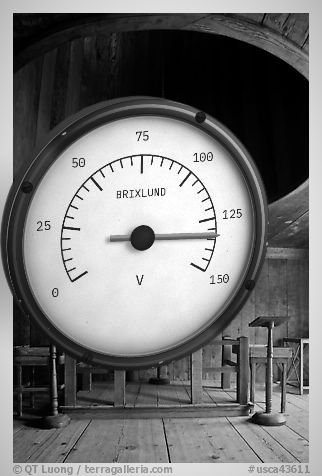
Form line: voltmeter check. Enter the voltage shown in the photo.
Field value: 132.5 V
